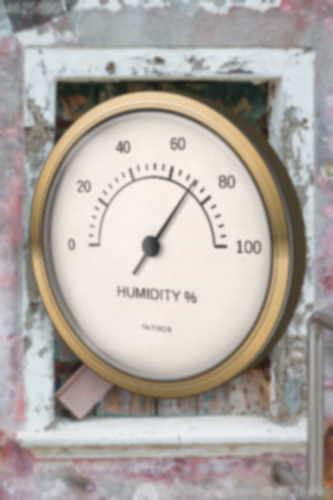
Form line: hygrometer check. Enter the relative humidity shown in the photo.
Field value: 72 %
